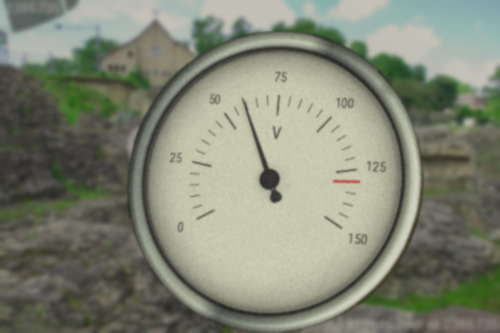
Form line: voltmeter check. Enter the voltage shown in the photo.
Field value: 60 V
